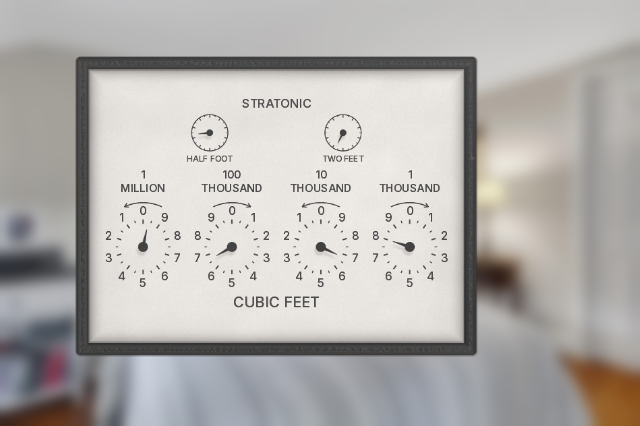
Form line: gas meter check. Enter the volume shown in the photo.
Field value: 966800 ft³
